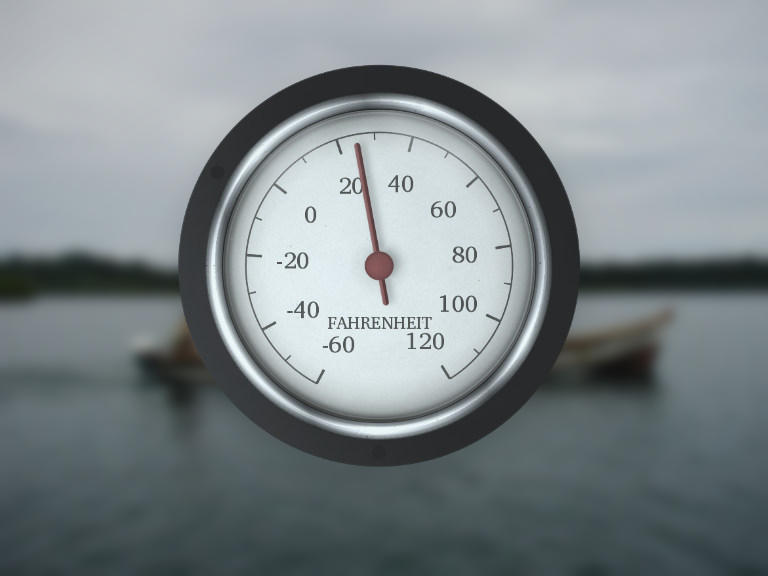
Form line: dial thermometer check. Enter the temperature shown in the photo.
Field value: 25 °F
